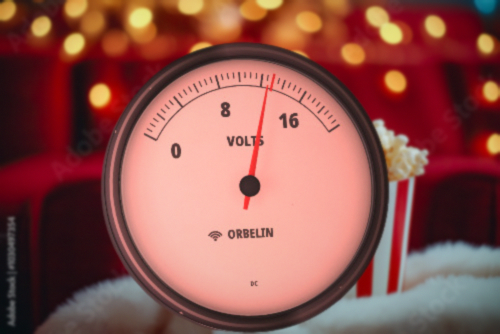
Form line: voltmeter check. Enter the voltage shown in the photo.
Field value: 12.5 V
